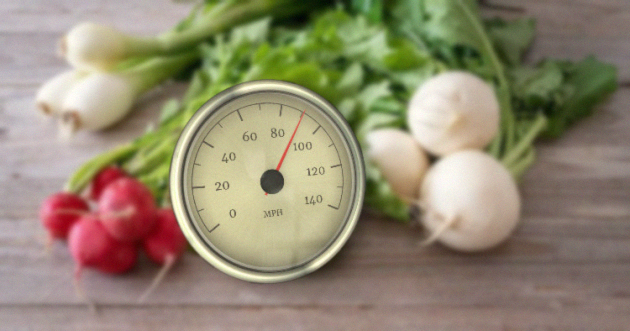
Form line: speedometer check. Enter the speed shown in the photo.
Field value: 90 mph
